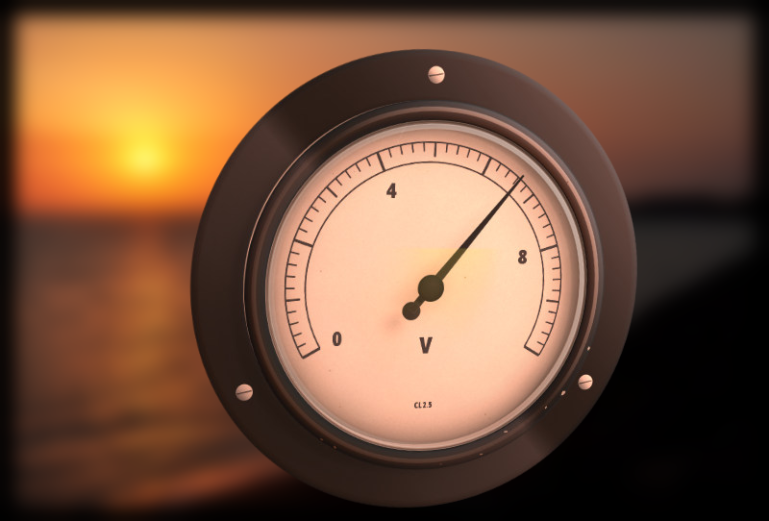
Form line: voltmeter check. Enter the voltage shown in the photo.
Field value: 6.6 V
